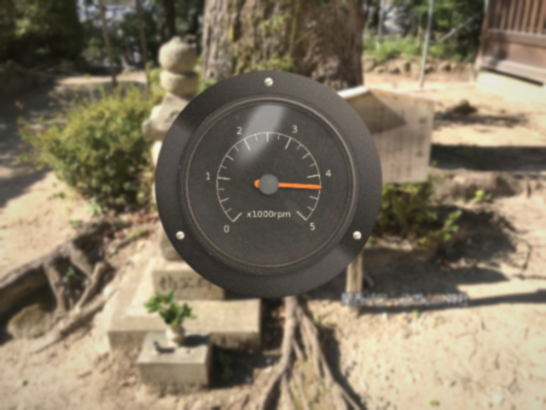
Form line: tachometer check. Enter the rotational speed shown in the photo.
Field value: 4250 rpm
